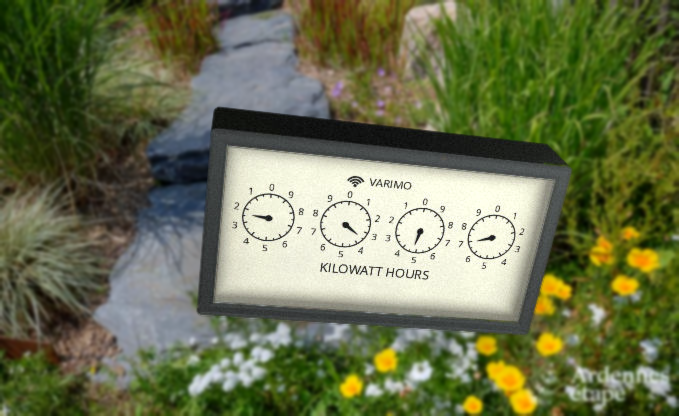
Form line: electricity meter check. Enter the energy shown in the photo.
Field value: 2347 kWh
